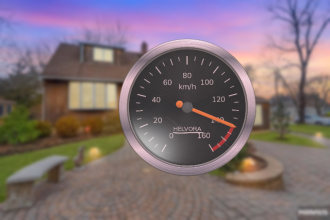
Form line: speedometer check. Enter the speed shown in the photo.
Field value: 140 km/h
